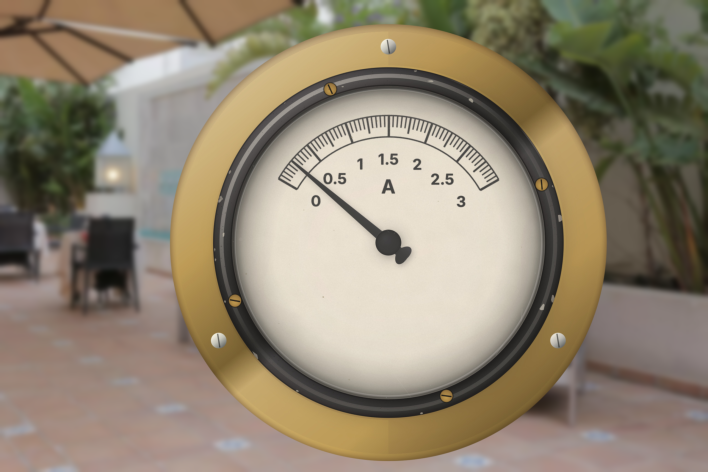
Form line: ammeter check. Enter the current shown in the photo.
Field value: 0.25 A
